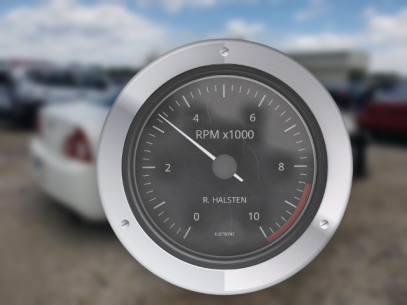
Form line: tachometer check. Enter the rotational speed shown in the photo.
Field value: 3300 rpm
